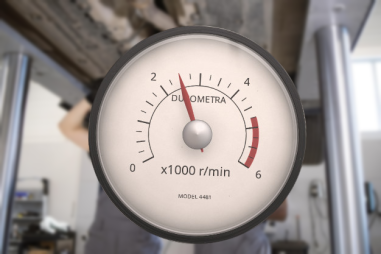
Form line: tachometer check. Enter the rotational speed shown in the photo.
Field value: 2500 rpm
